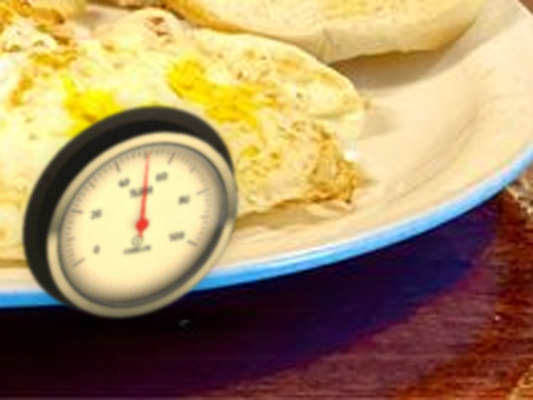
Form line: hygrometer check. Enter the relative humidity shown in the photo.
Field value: 50 %
